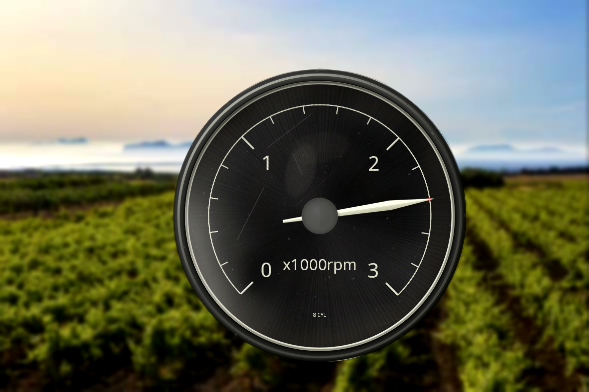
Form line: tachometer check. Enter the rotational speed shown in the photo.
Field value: 2400 rpm
